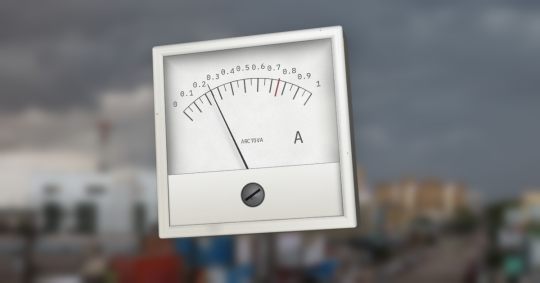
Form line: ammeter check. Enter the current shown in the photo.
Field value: 0.25 A
